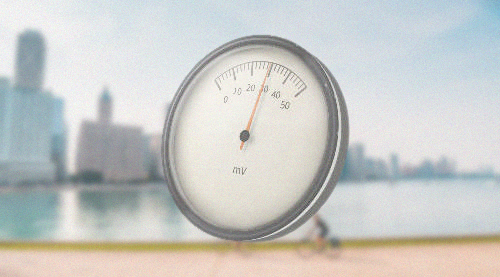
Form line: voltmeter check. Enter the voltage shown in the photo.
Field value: 30 mV
